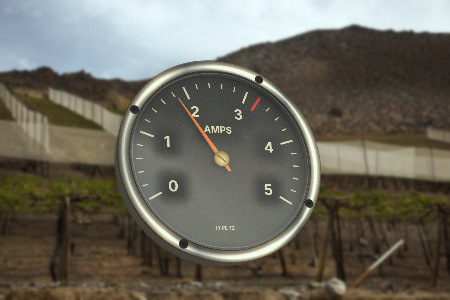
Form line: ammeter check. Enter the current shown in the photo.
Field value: 1.8 A
